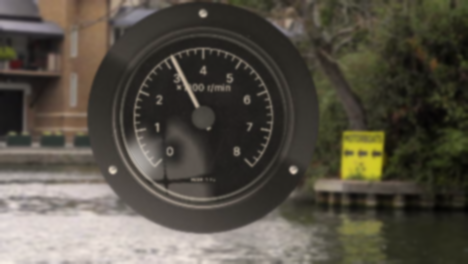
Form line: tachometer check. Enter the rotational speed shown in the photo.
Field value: 3200 rpm
